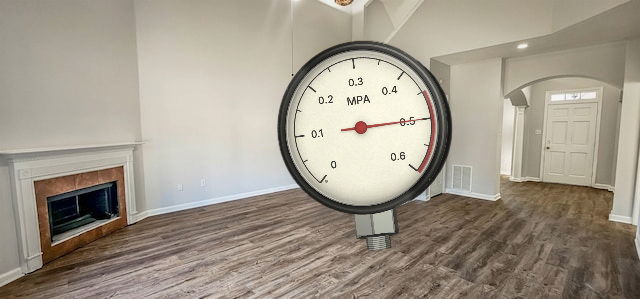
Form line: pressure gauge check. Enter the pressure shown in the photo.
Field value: 0.5 MPa
